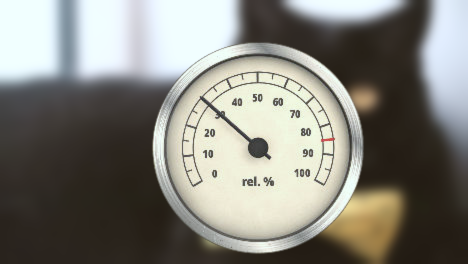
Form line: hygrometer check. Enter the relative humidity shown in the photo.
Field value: 30 %
